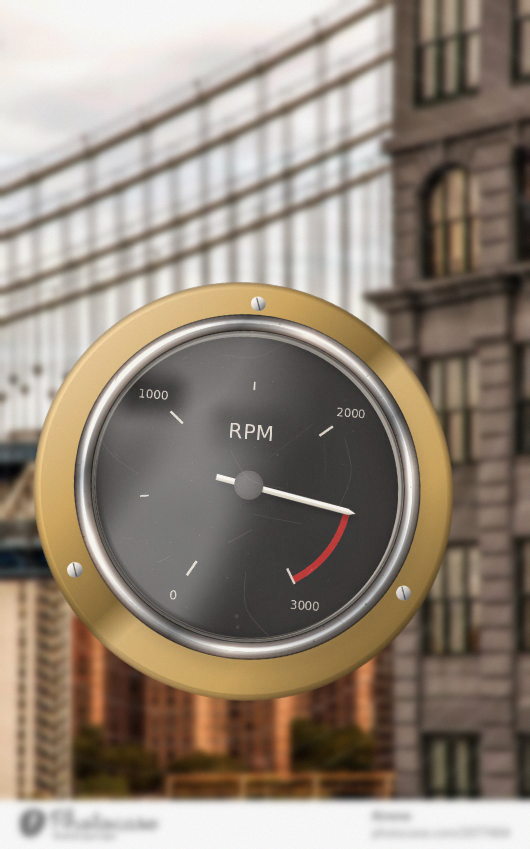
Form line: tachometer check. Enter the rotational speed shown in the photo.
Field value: 2500 rpm
